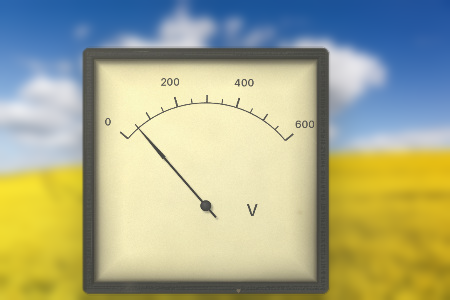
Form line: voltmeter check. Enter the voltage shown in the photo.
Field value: 50 V
